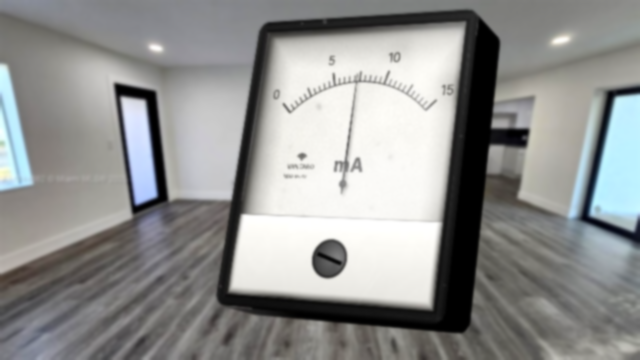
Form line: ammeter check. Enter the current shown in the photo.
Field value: 7.5 mA
